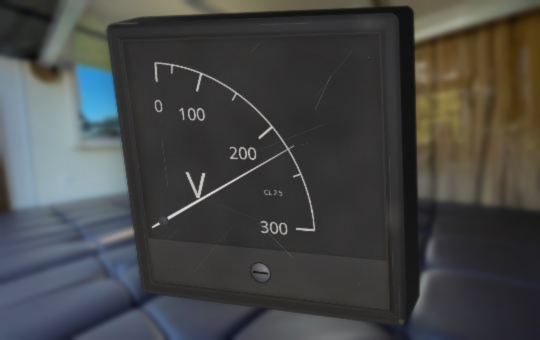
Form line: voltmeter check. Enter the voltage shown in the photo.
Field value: 225 V
